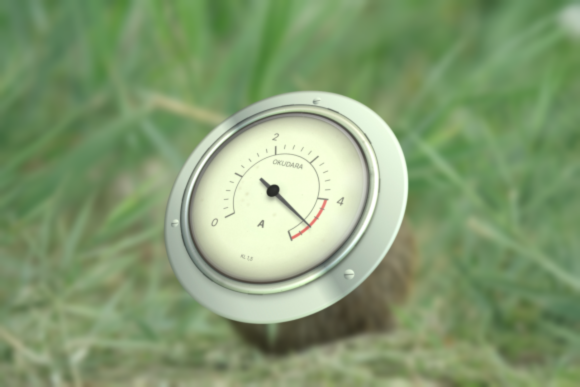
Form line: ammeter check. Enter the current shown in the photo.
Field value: 4.6 A
